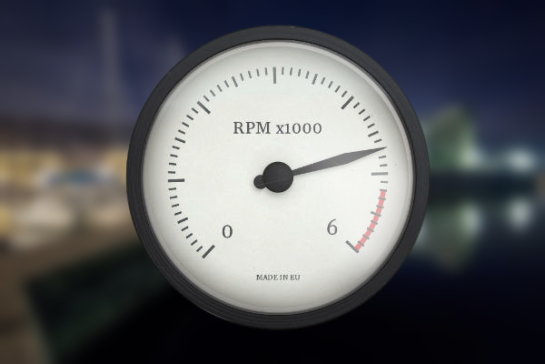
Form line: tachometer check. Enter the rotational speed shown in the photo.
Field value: 4700 rpm
